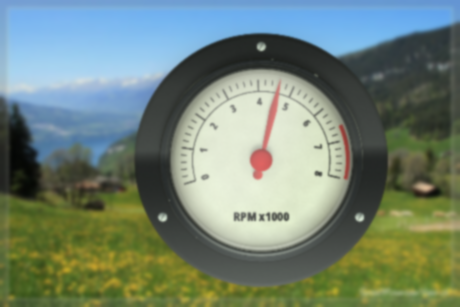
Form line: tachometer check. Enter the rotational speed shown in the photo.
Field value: 4600 rpm
